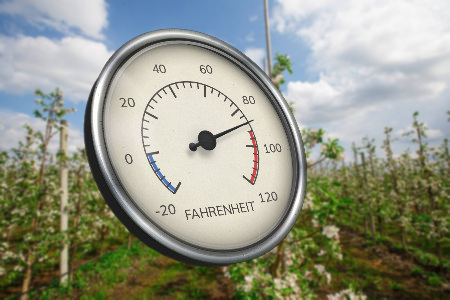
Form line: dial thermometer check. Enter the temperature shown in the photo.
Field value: 88 °F
